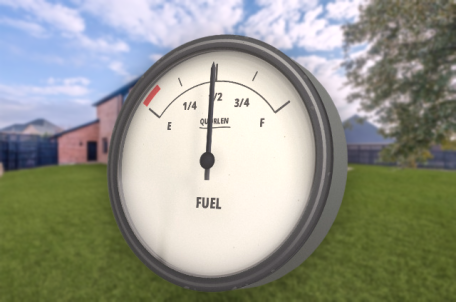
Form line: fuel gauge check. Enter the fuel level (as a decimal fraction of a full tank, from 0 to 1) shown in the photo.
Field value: 0.5
